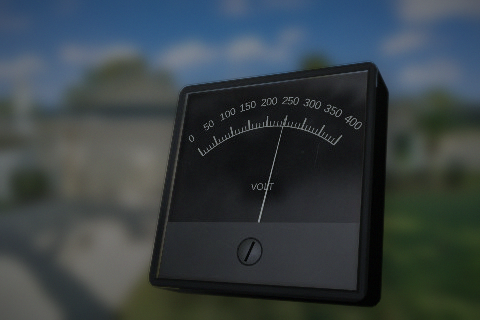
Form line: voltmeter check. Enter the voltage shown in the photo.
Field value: 250 V
